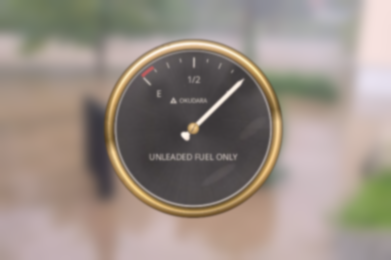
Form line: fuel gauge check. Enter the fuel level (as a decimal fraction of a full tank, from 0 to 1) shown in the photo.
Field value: 1
